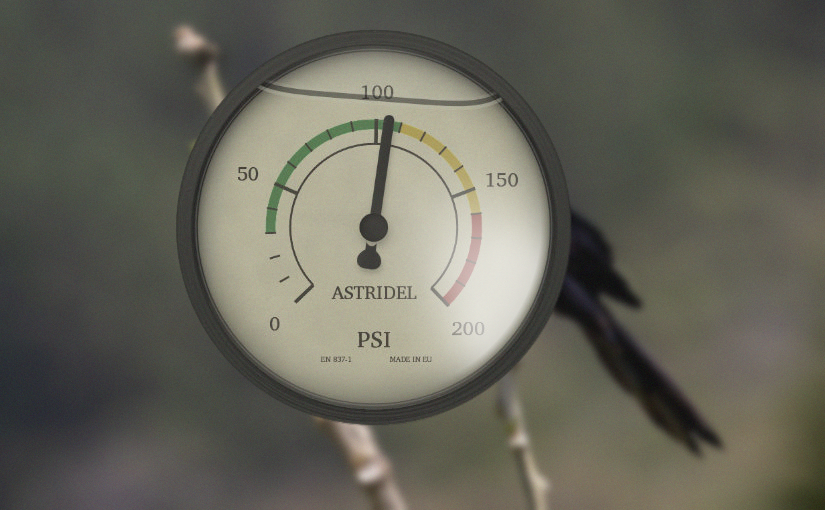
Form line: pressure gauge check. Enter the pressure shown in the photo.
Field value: 105 psi
